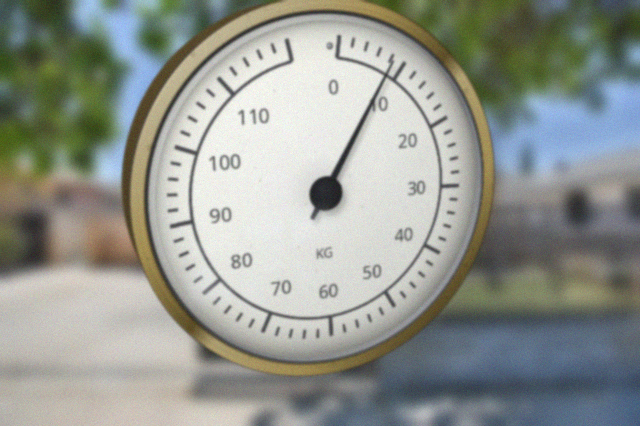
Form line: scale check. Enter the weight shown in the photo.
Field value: 8 kg
